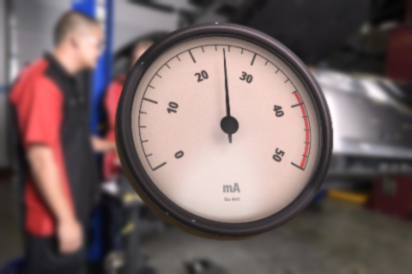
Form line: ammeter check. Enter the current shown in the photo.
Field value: 25 mA
